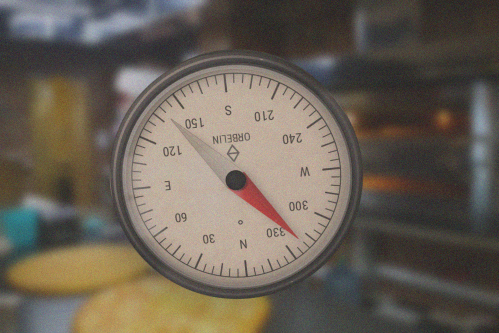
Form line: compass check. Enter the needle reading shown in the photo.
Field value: 320 °
